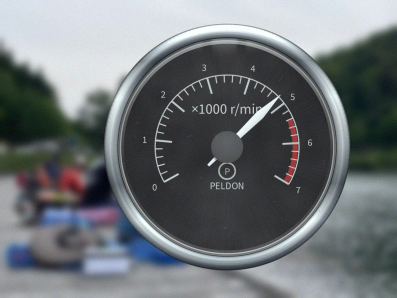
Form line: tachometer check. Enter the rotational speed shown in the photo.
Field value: 4800 rpm
